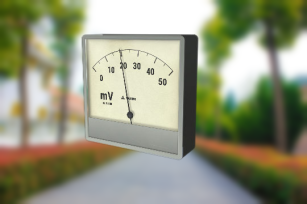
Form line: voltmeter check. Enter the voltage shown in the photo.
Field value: 20 mV
